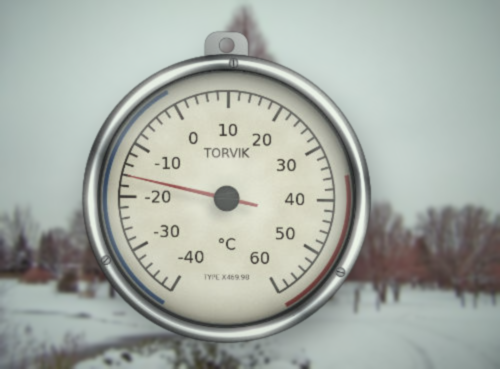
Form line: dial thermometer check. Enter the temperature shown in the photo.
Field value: -16 °C
